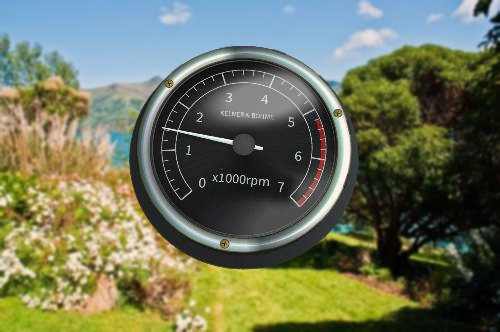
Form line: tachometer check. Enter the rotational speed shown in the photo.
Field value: 1400 rpm
